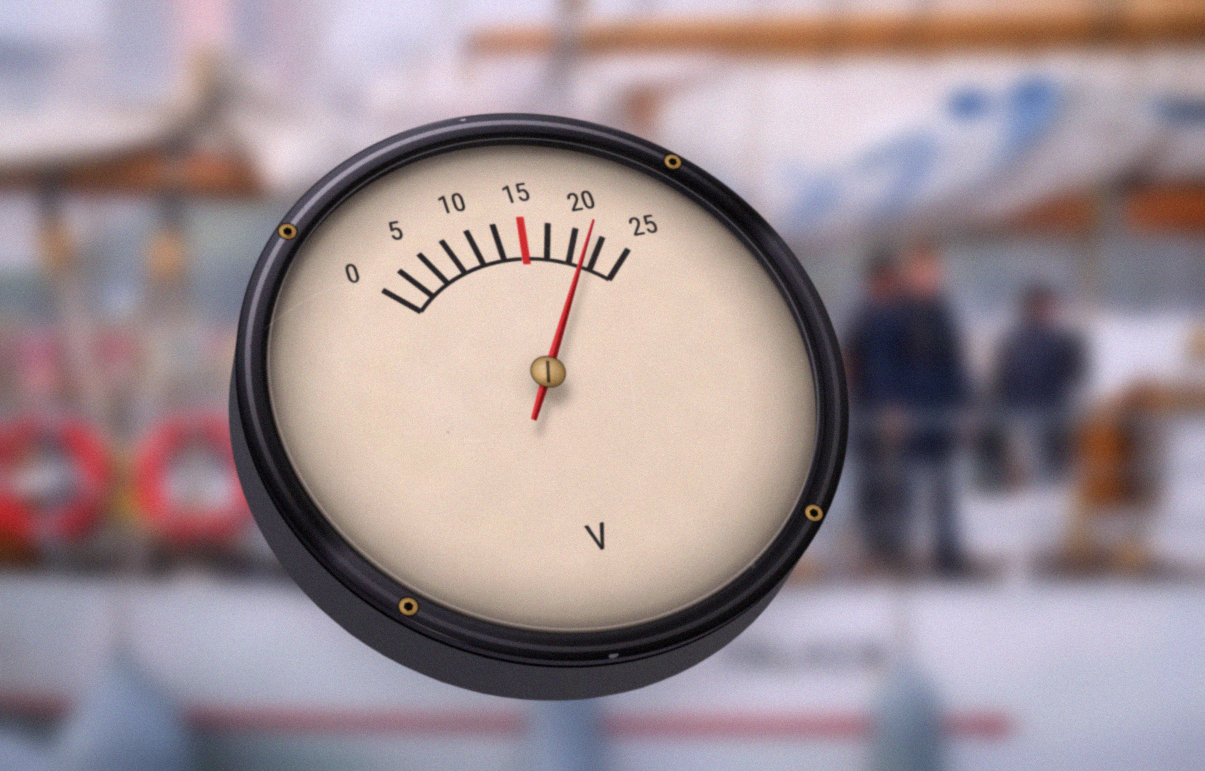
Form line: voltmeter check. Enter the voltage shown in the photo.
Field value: 21.25 V
